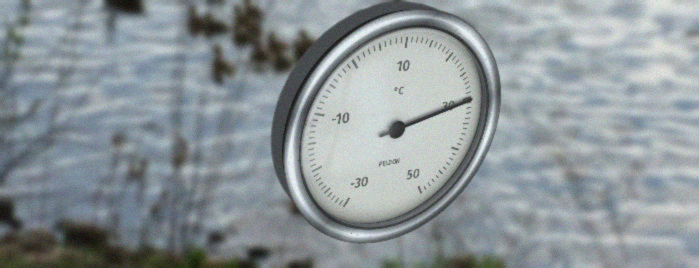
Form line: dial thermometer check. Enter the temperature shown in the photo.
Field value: 30 °C
